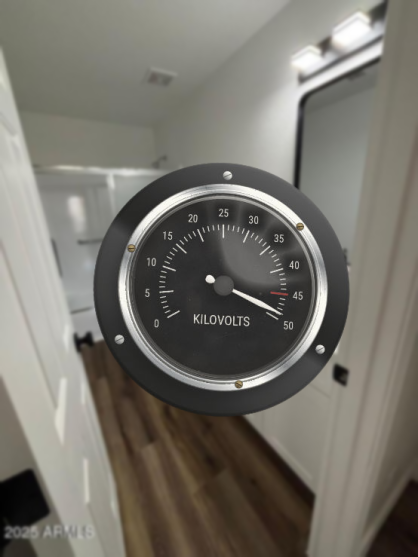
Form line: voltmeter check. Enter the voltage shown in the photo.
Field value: 49 kV
